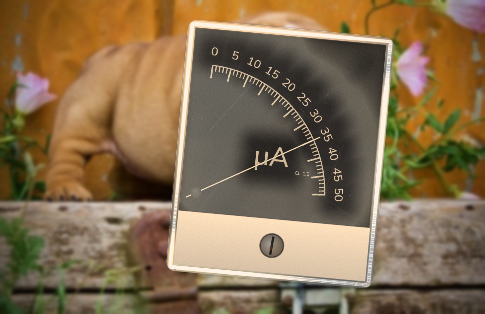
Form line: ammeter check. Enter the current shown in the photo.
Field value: 35 µA
